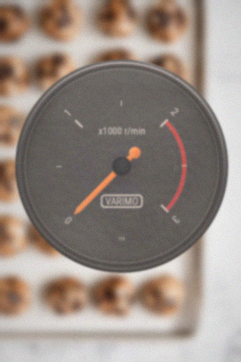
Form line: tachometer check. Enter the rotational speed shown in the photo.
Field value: 0 rpm
